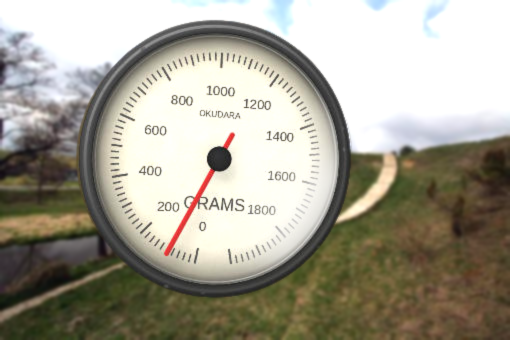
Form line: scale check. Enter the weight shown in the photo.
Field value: 100 g
